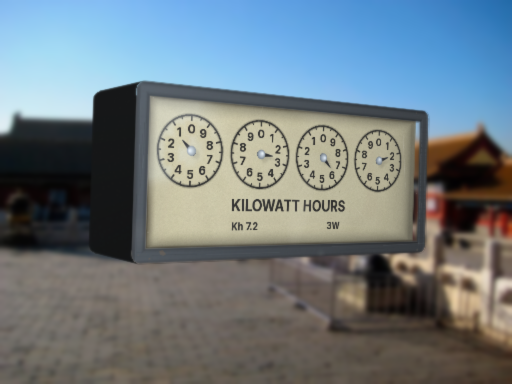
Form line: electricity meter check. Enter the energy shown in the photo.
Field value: 1262 kWh
